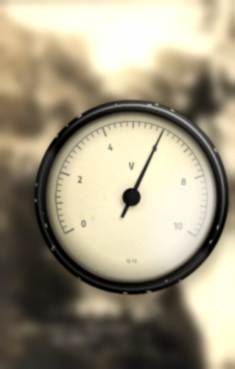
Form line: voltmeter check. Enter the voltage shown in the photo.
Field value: 6 V
